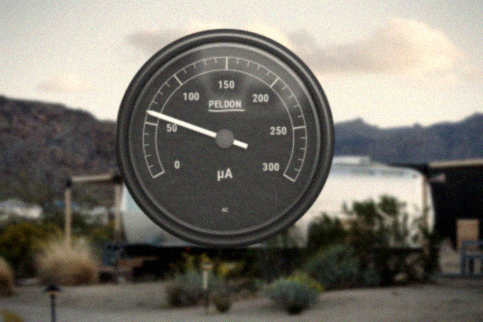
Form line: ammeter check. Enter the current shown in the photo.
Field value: 60 µA
